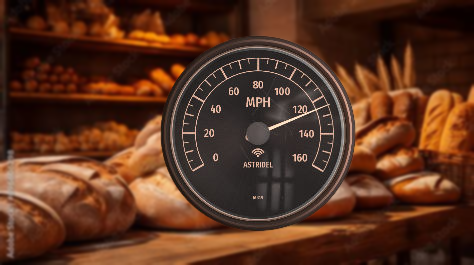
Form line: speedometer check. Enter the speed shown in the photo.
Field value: 125 mph
